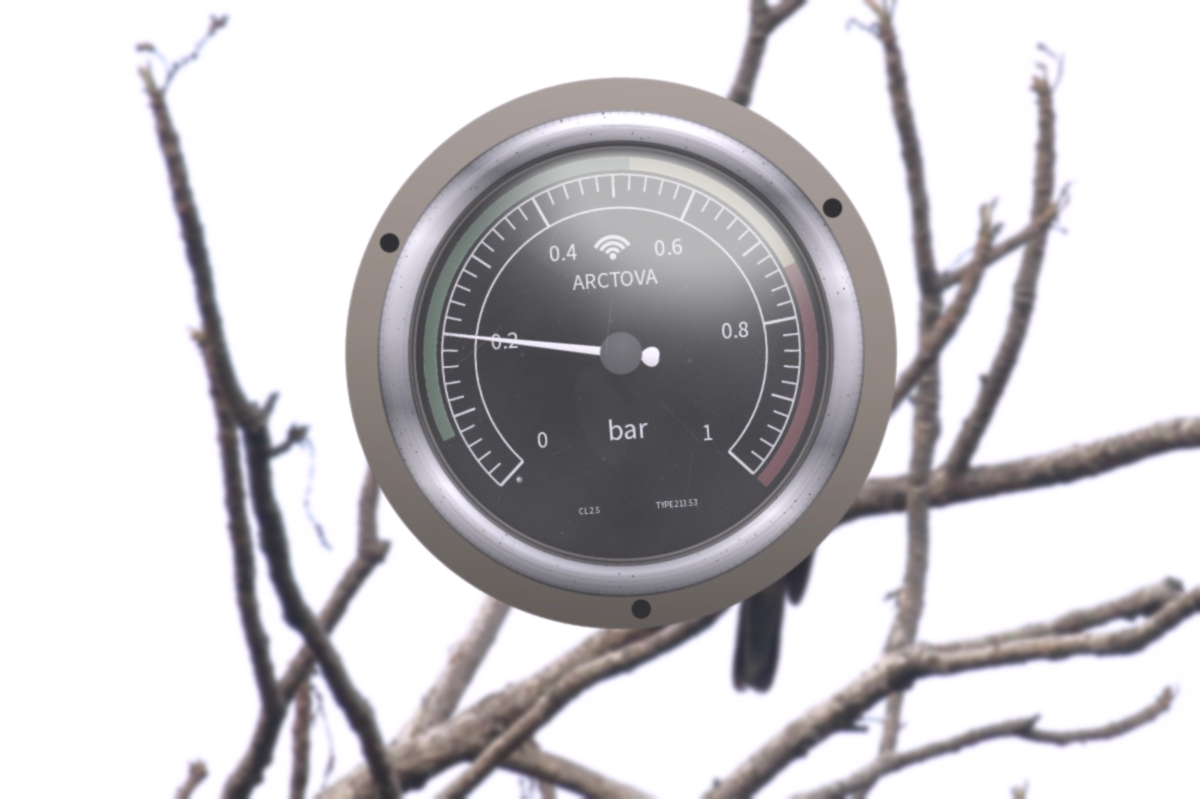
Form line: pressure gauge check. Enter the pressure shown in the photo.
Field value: 0.2 bar
